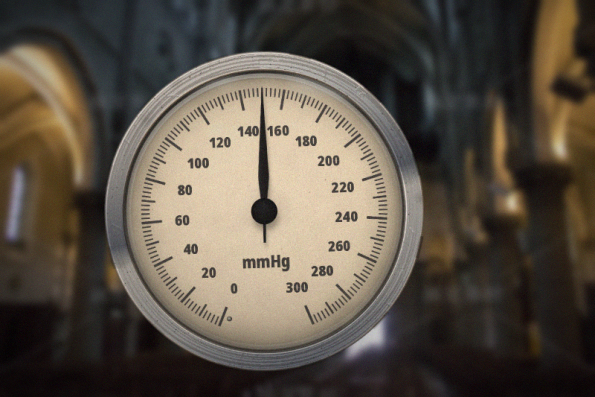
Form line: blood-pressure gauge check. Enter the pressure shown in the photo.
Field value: 150 mmHg
